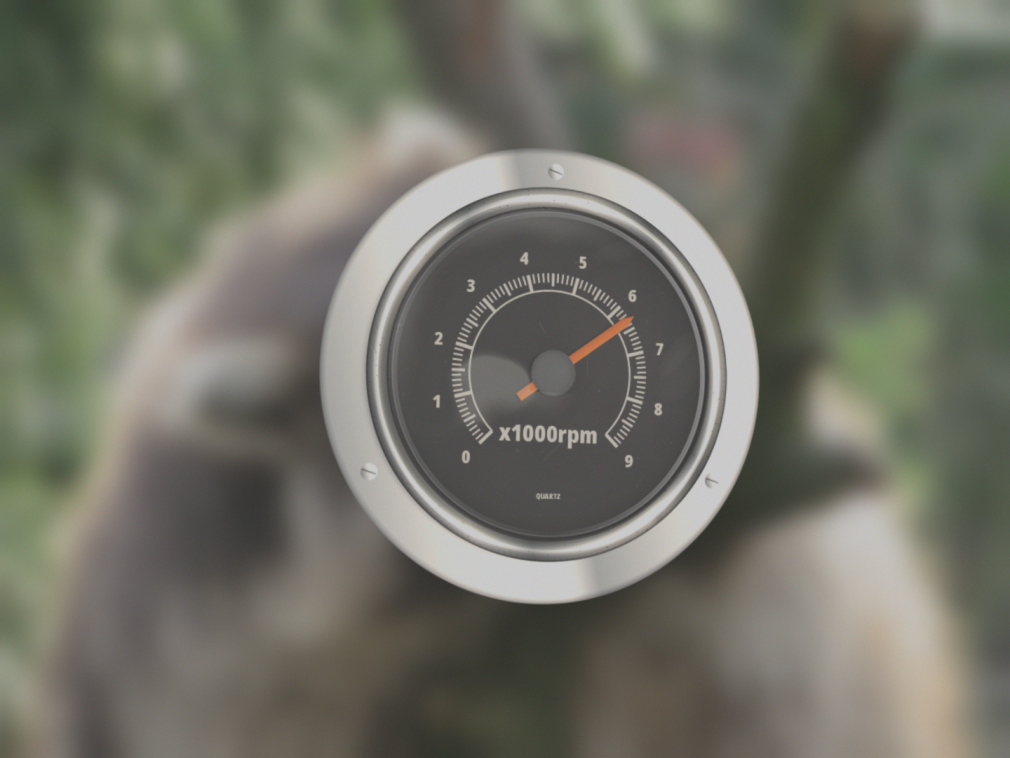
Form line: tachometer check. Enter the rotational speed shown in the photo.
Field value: 6300 rpm
